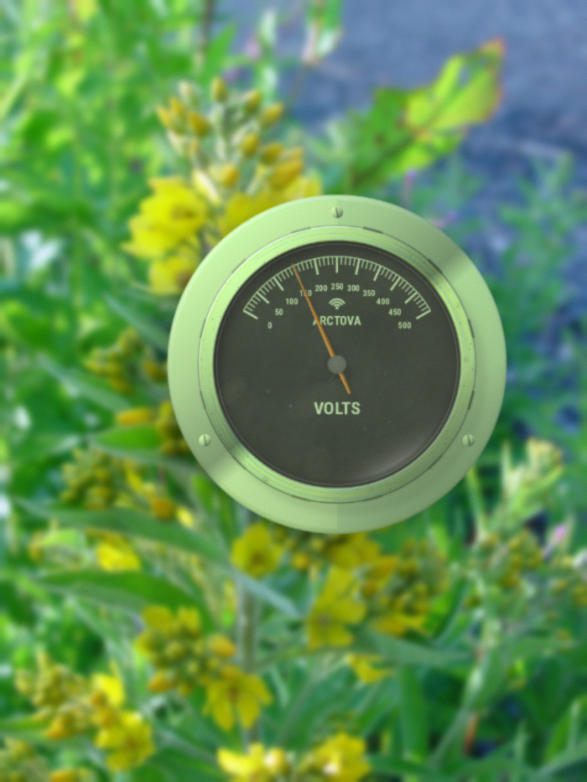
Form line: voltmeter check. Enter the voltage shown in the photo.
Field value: 150 V
